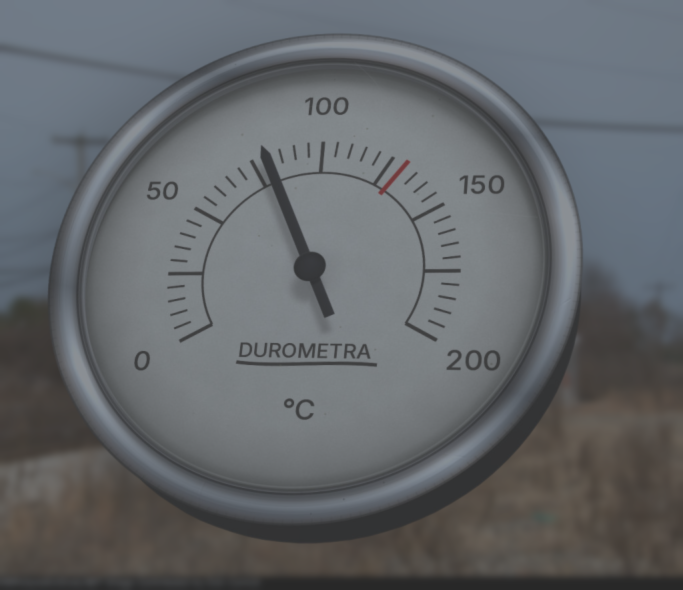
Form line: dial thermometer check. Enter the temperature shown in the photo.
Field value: 80 °C
